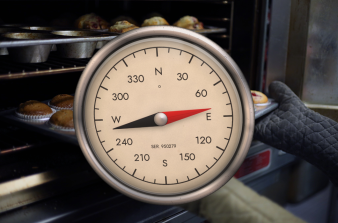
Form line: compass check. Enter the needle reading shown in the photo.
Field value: 80 °
